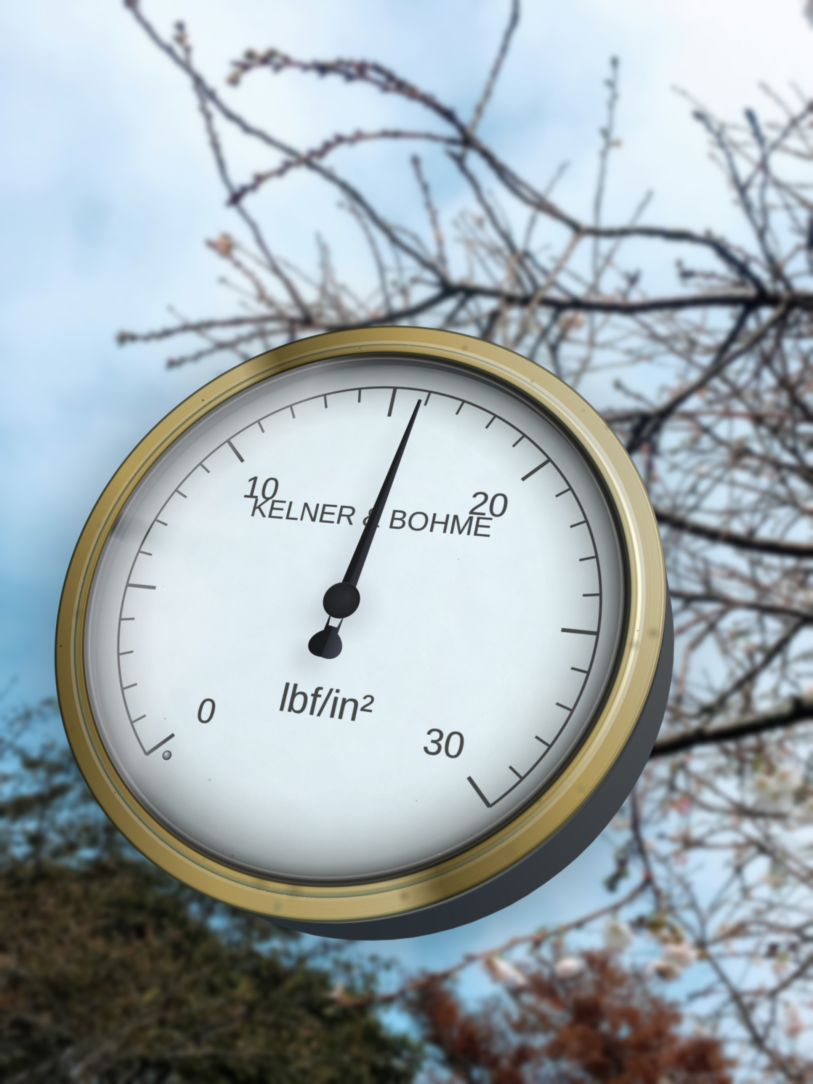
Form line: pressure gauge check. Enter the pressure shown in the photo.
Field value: 16 psi
